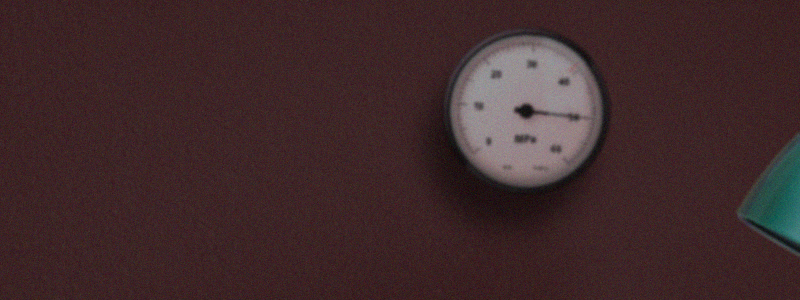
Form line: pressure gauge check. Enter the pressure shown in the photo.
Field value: 50 MPa
